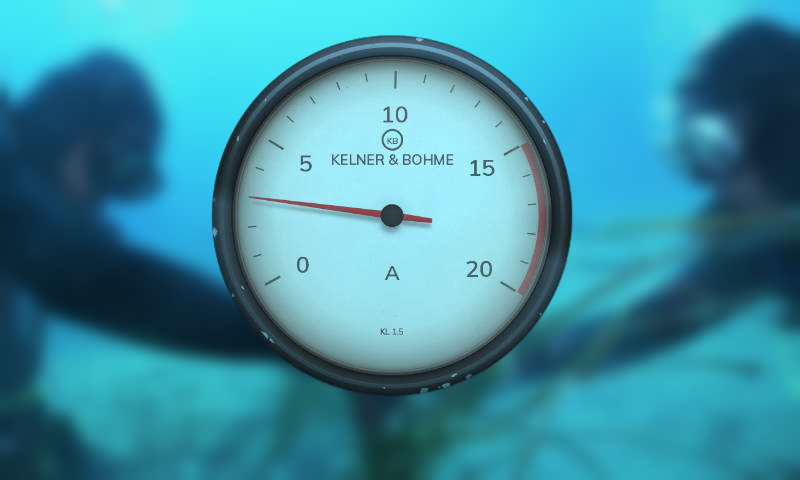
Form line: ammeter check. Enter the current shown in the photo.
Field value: 3 A
